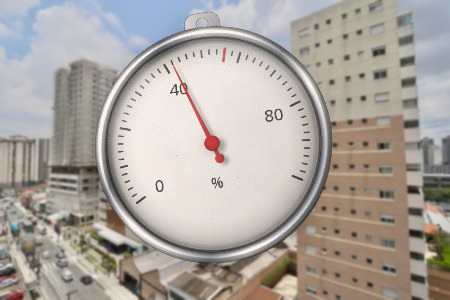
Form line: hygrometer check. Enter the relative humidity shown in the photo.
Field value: 42 %
